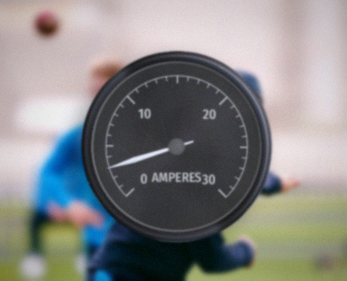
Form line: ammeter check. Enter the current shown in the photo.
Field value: 3 A
